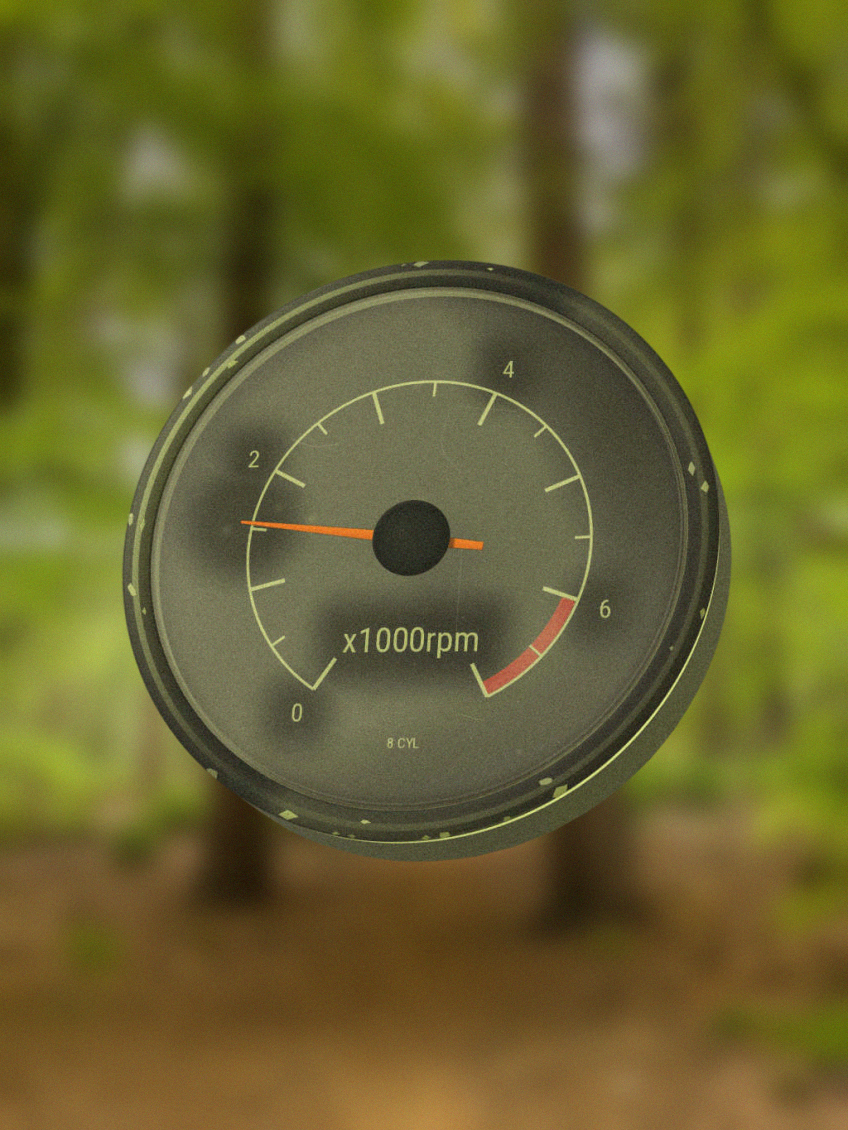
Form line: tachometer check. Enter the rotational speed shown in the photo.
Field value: 1500 rpm
